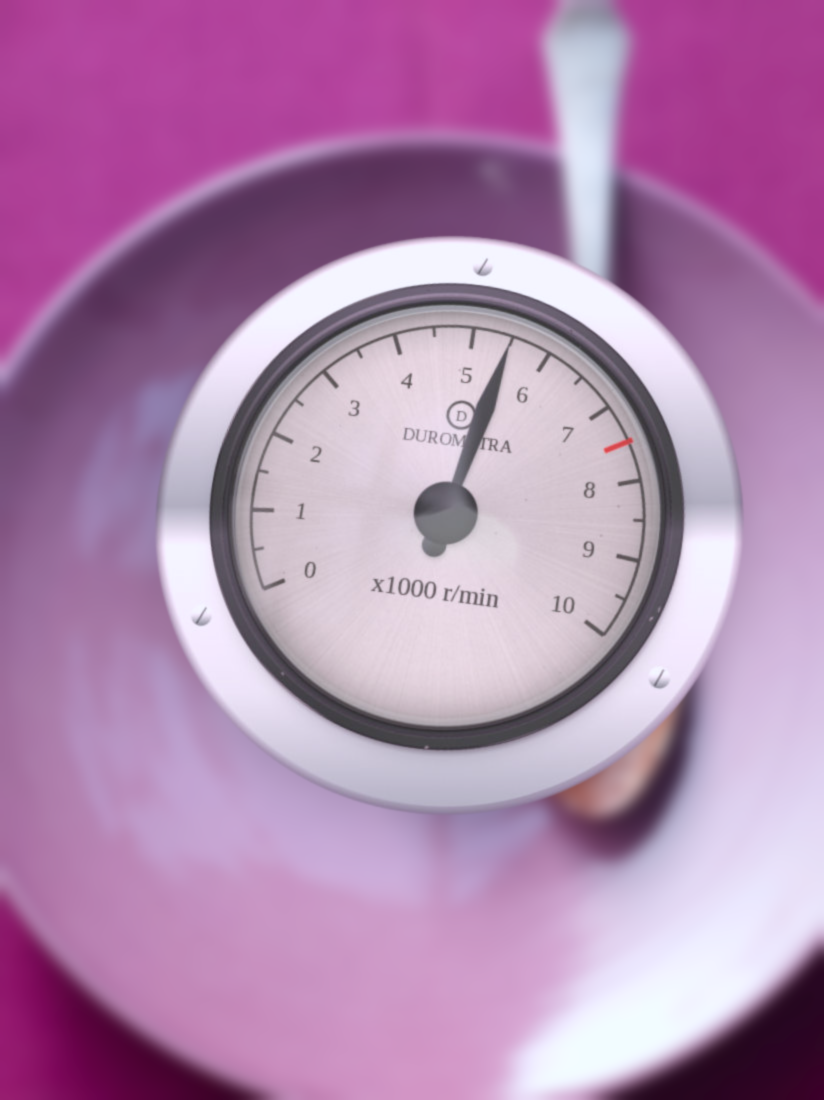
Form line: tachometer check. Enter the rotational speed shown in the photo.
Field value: 5500 rpm
